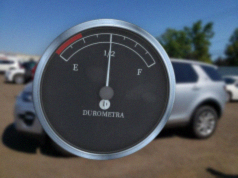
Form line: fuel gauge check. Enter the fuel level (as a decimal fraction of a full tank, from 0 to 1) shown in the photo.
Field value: 0.5
